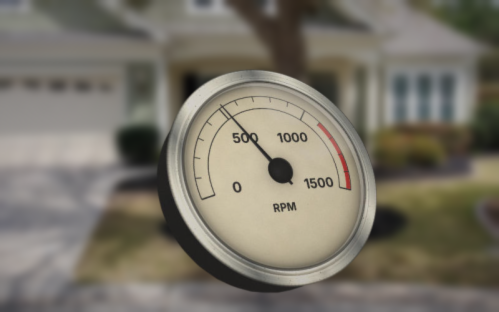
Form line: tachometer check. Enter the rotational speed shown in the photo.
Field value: 500 rpm
